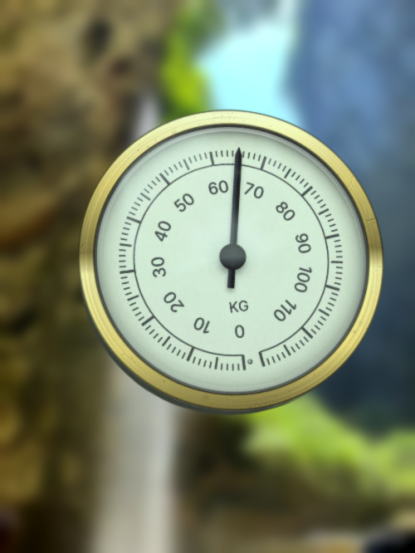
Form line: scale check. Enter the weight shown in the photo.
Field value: 65 kg
